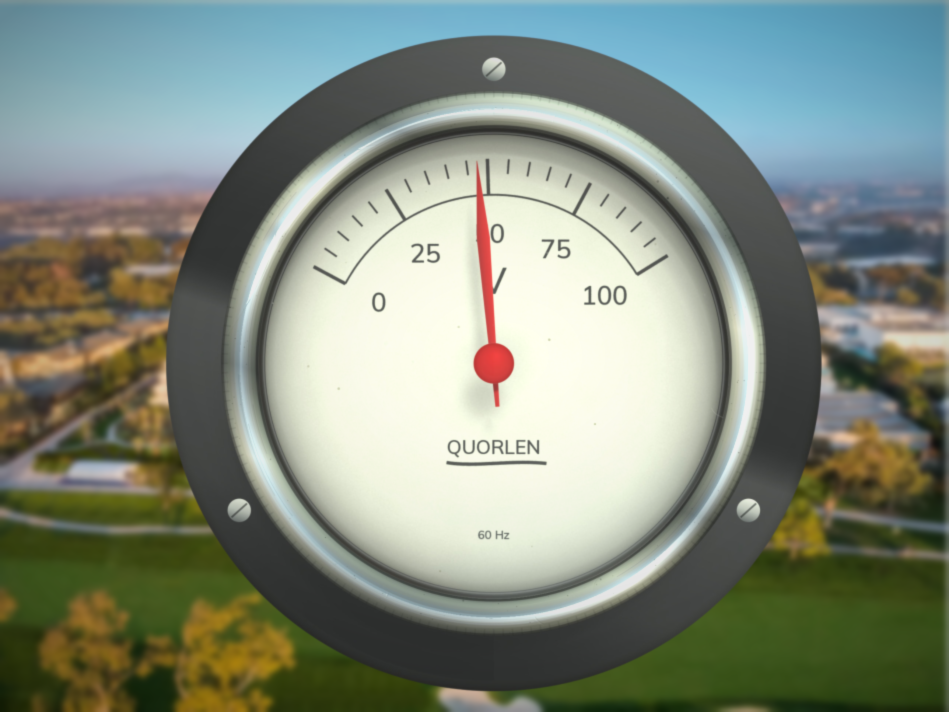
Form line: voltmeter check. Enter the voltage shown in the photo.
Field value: 47.5 V
